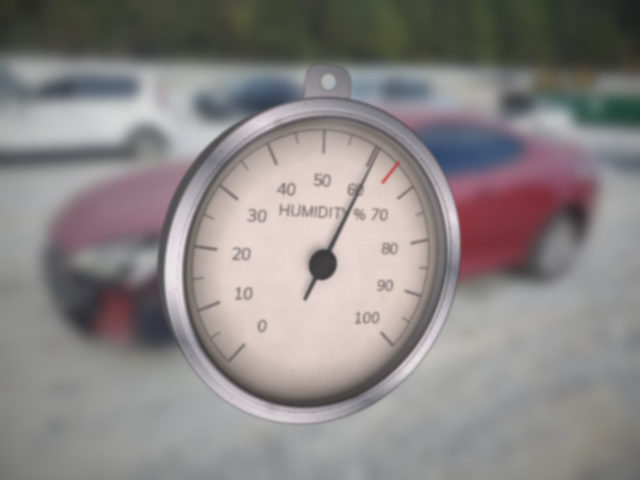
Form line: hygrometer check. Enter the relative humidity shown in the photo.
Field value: 60 %
